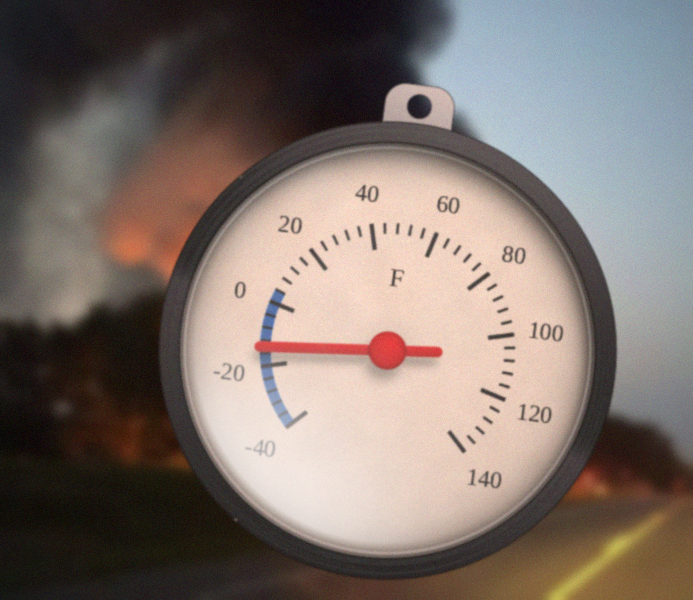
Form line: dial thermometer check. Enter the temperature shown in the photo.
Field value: -14 °F
